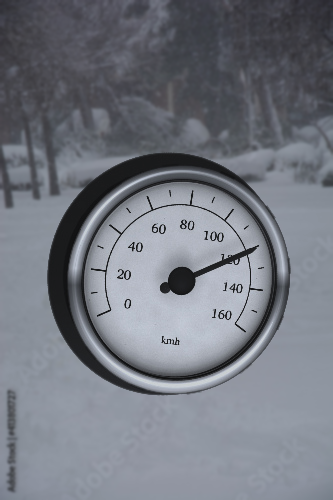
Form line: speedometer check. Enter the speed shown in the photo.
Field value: 120 km/h
